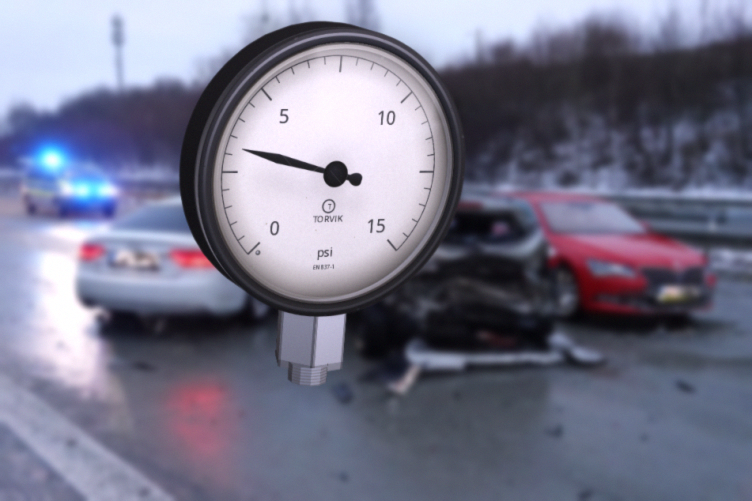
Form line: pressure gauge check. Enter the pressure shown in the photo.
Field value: 3.25 psi
